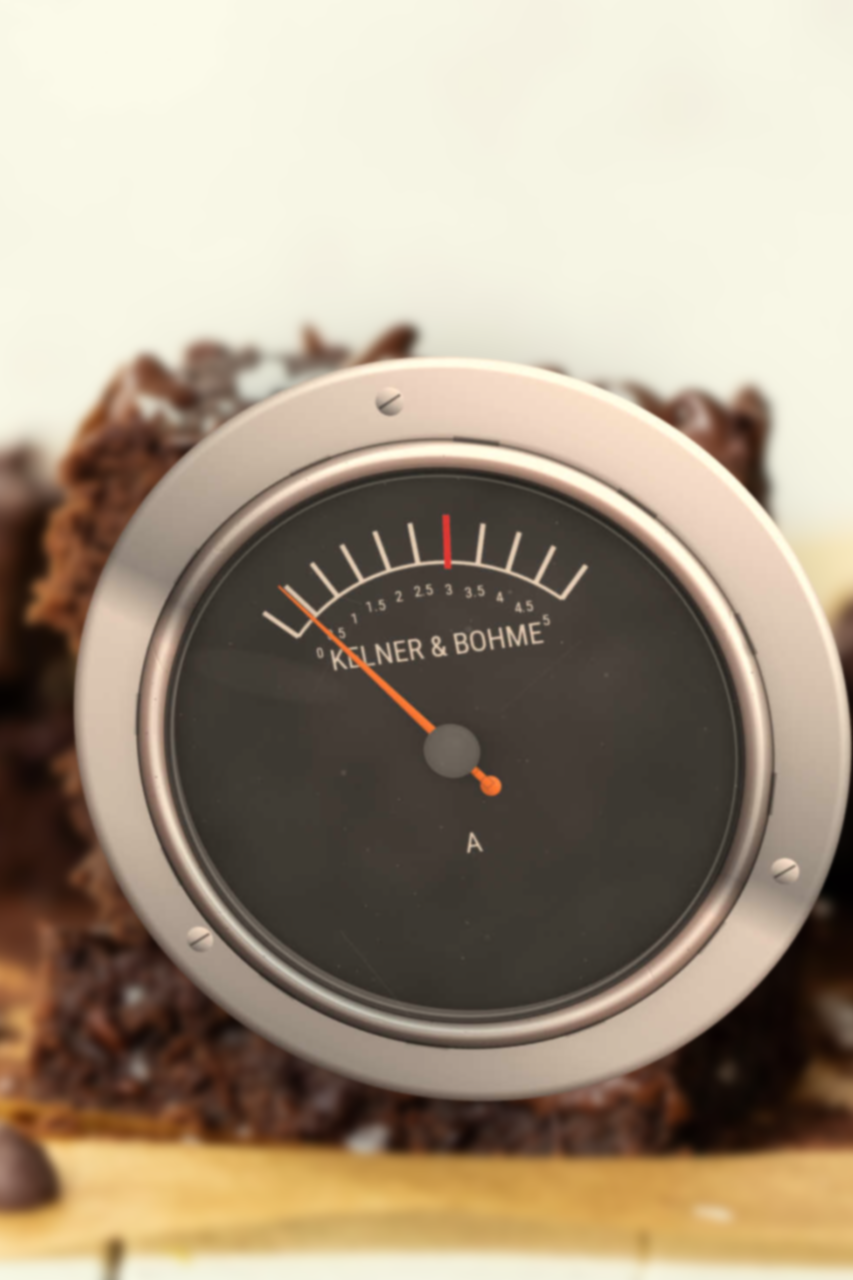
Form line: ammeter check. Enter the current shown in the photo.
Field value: 0.5 A
